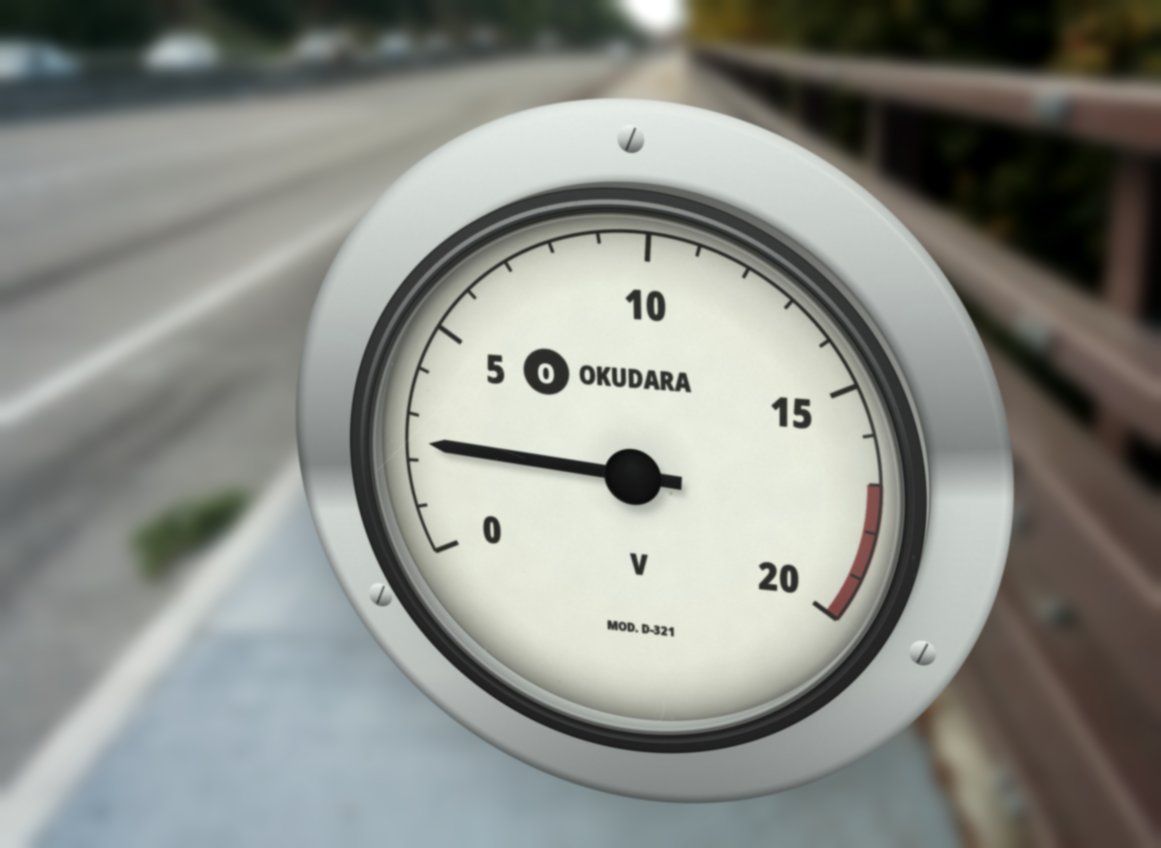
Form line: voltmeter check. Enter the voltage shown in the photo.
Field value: 2.5 V
